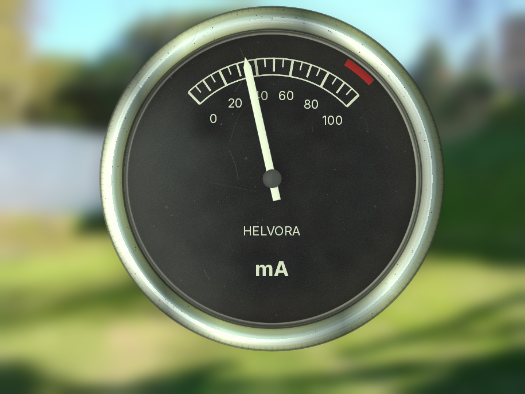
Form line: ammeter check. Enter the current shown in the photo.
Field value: 35 mA
